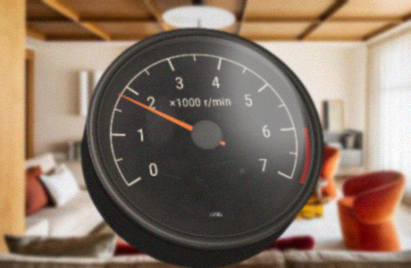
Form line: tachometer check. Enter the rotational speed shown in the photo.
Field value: 1750 rpm
